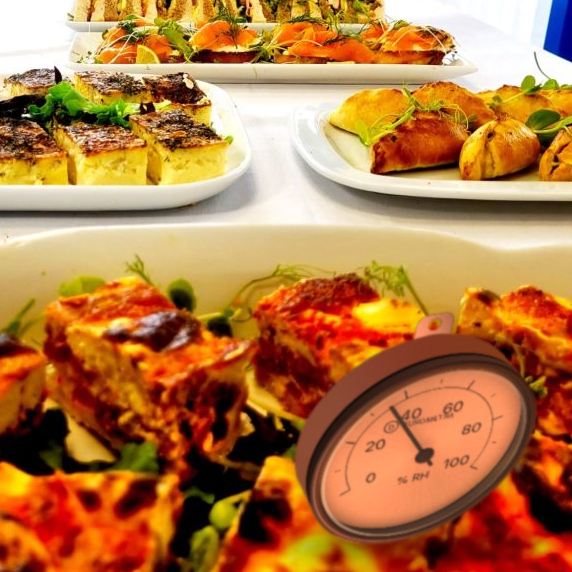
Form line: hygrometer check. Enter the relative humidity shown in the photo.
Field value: 35 %
